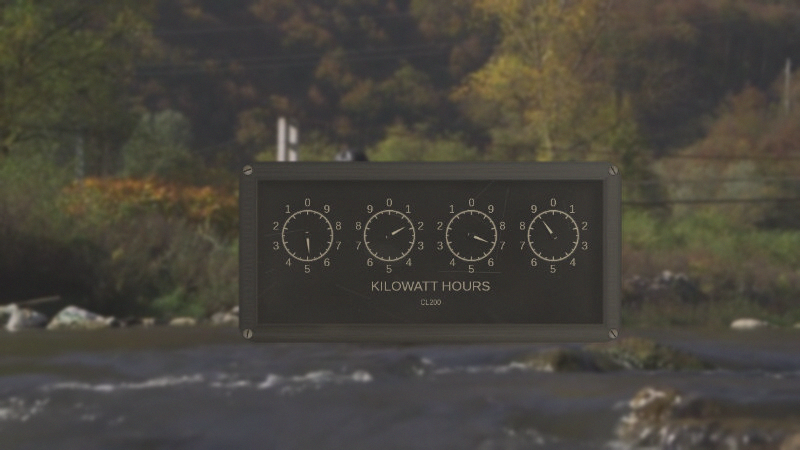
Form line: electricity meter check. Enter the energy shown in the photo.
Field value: 5169 kWh
